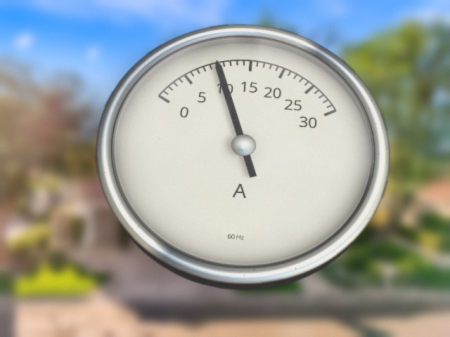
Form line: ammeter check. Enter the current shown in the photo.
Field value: 10 A
